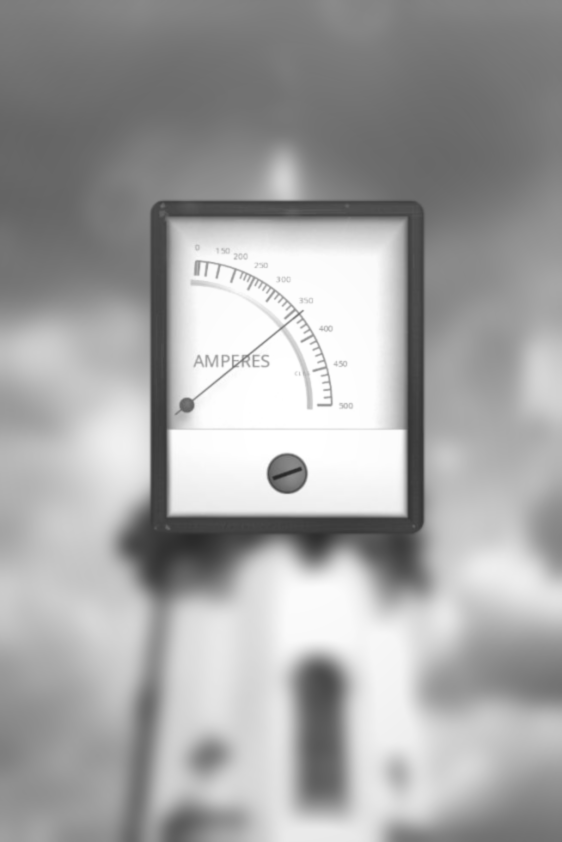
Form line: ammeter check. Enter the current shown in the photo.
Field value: 360 A
